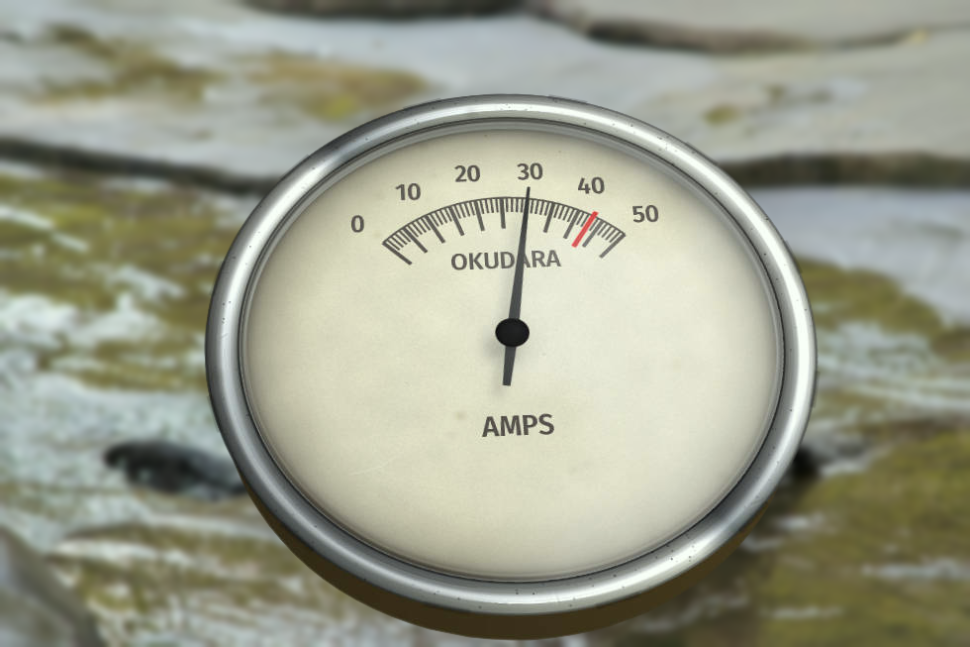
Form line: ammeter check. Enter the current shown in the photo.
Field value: 30 A
